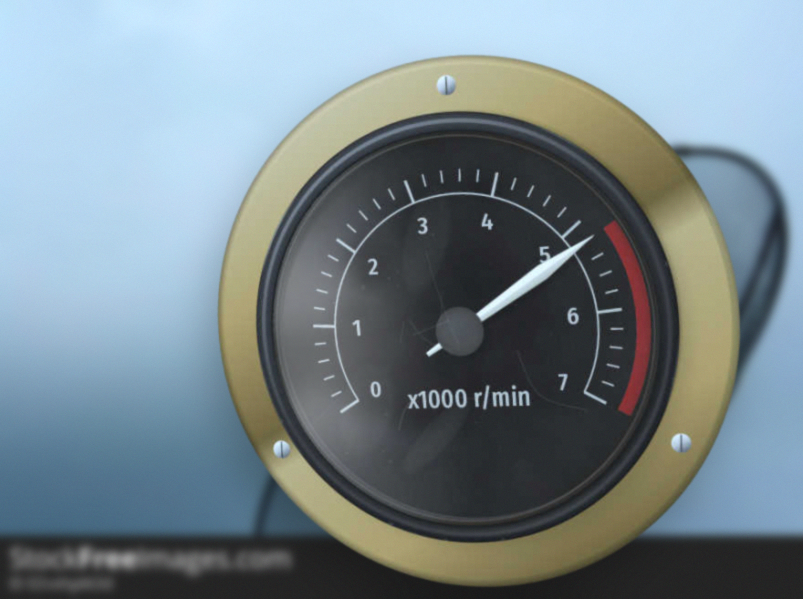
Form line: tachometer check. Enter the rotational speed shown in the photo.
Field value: 5200 rpm
